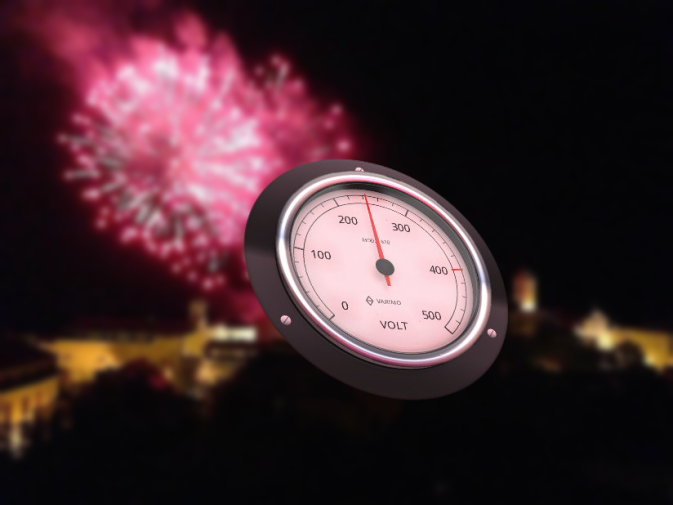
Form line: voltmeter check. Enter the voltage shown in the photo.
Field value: 240 V
